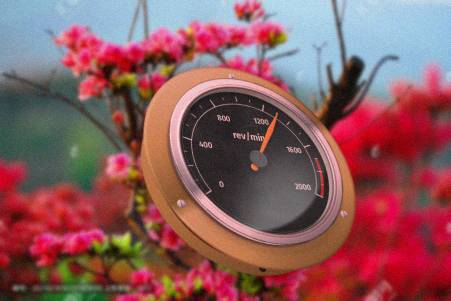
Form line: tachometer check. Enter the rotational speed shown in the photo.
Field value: 1300 rpm
